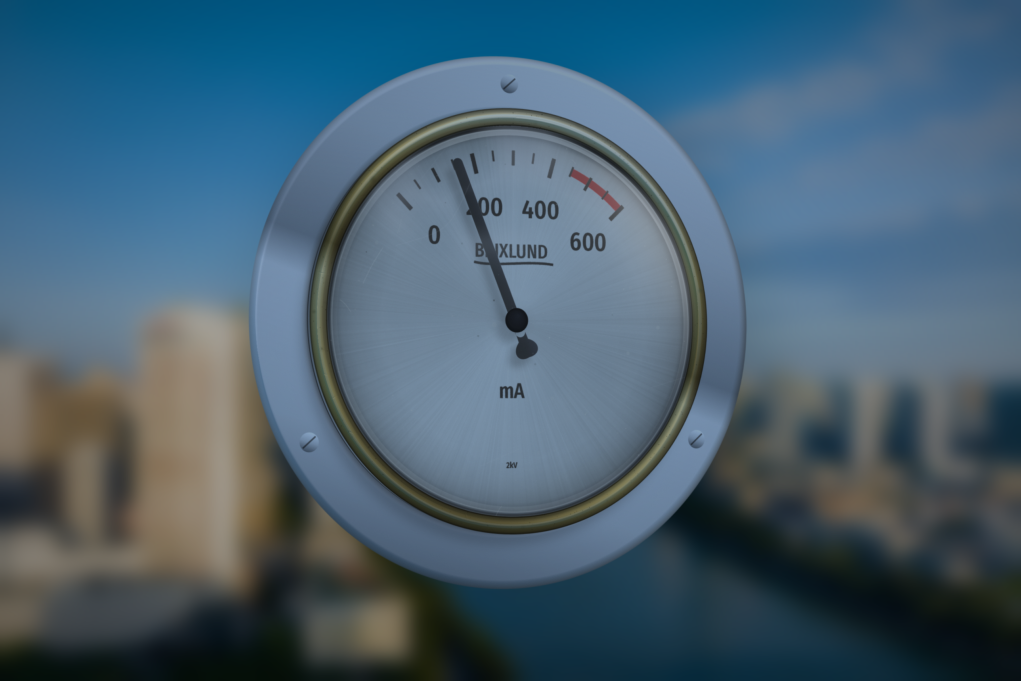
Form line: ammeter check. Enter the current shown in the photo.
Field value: 150 mA
